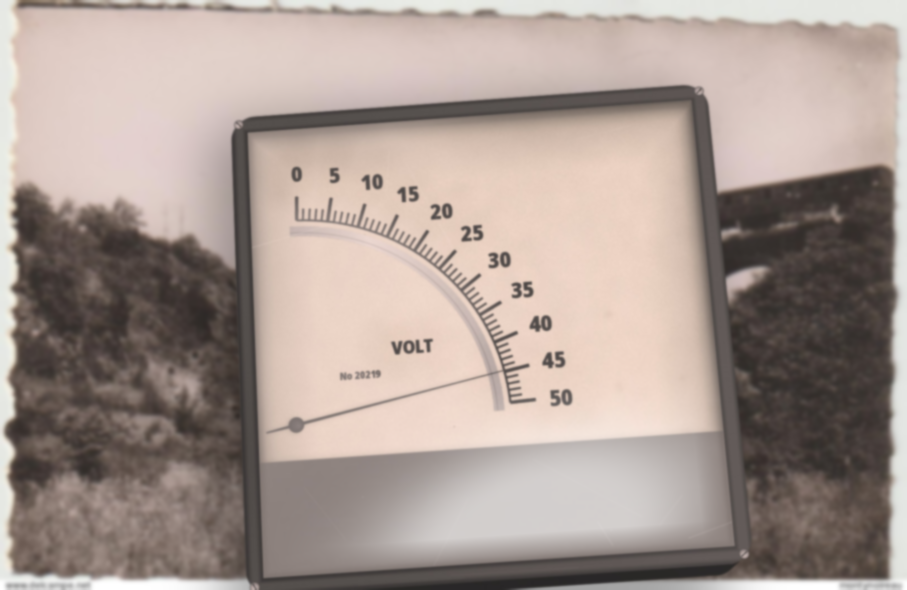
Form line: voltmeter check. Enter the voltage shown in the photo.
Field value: 45 V
